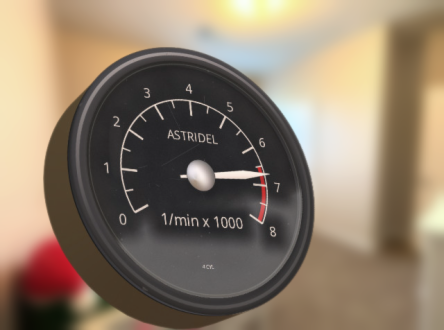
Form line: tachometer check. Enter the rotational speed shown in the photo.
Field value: 6750 rpm
